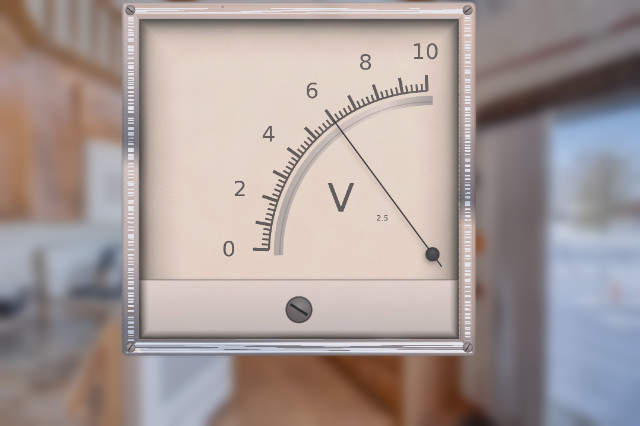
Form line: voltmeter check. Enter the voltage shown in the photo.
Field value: 6 V
